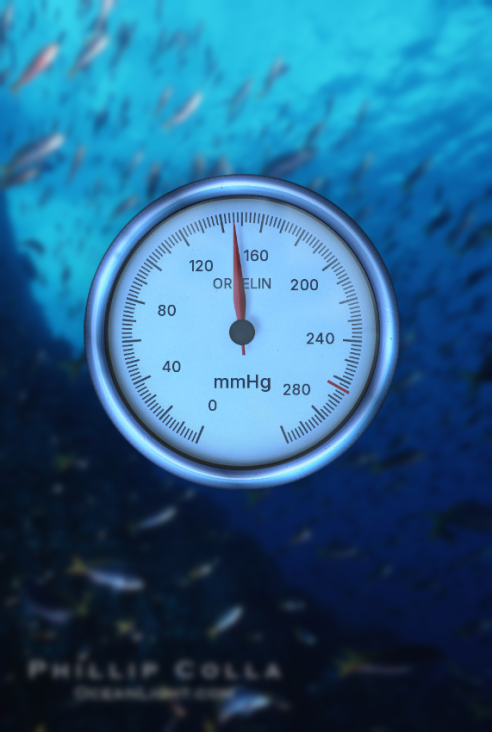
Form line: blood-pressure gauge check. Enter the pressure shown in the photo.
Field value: 146 mmHg
